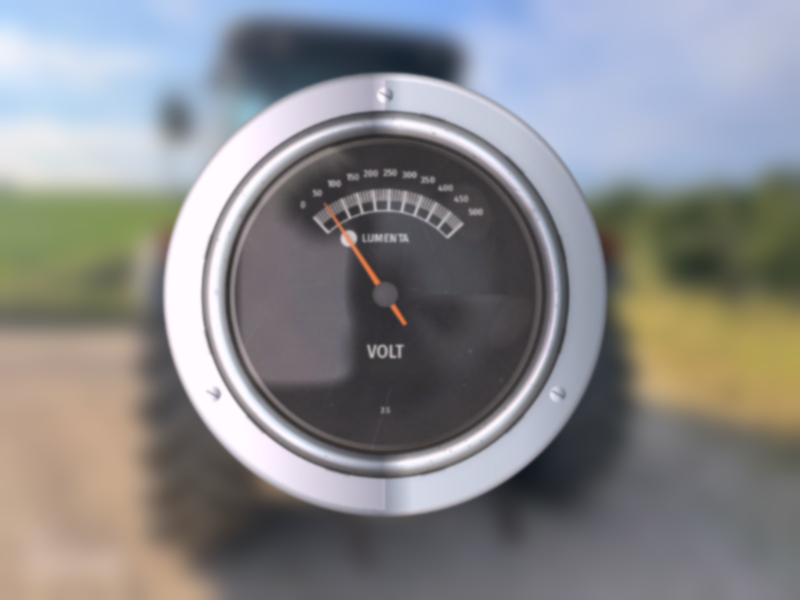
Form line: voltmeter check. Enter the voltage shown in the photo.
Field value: 50 V
